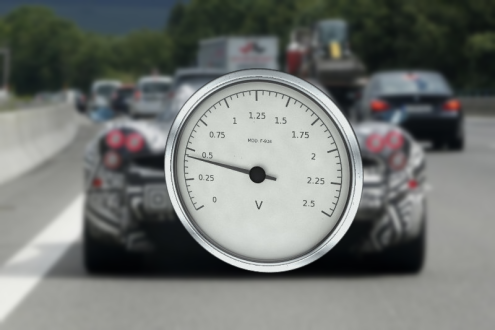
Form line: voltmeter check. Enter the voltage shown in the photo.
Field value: 0.45 V
